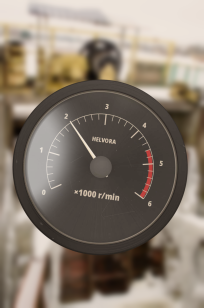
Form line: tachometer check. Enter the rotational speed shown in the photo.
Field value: 2000 rpm
